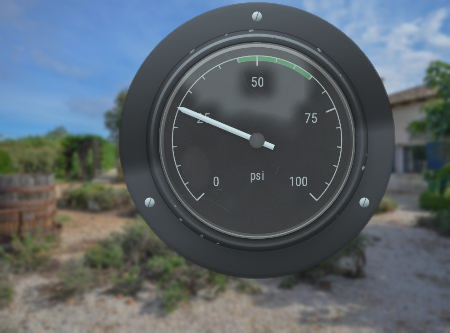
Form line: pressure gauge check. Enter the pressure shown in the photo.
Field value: 25 psi
